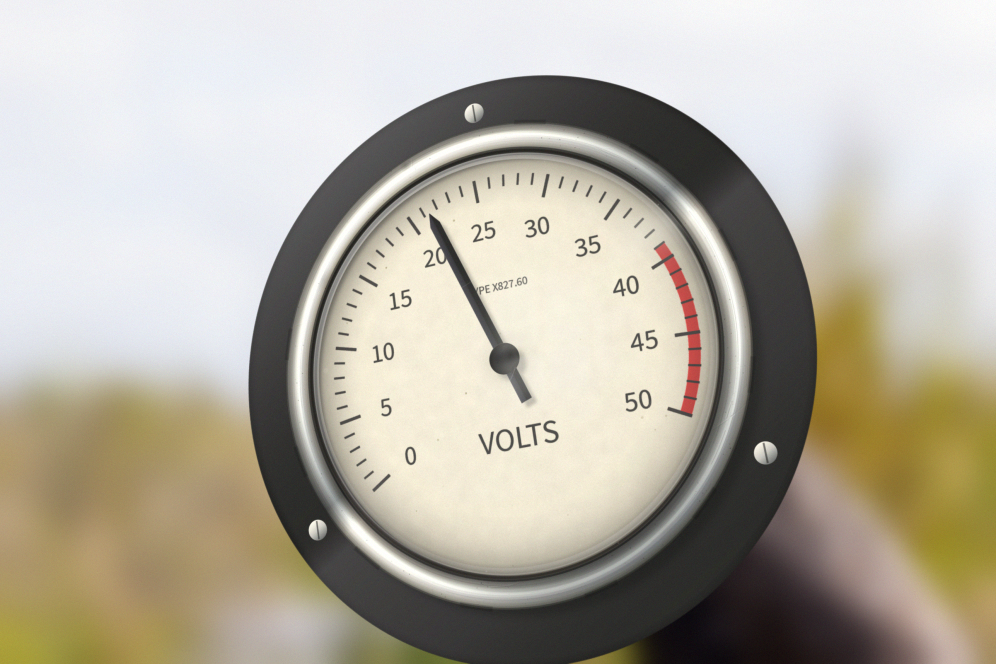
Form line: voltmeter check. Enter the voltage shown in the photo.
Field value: 21.5 V
